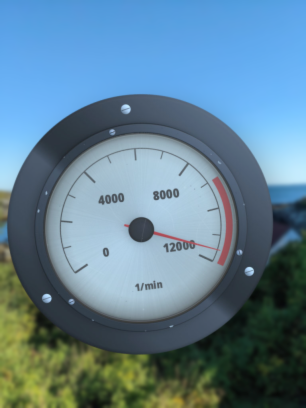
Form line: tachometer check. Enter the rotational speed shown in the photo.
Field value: 11500 rpm
